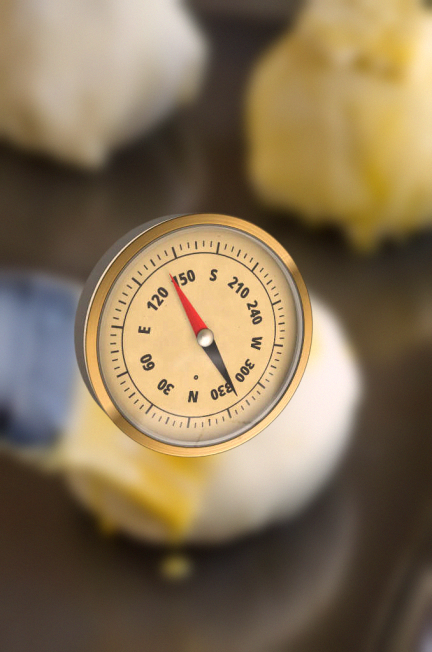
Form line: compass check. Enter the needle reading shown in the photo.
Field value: 140 °
